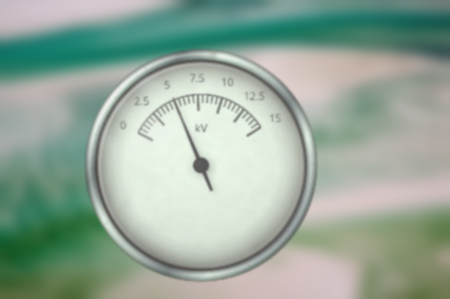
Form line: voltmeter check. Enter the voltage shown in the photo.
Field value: 5 kV
